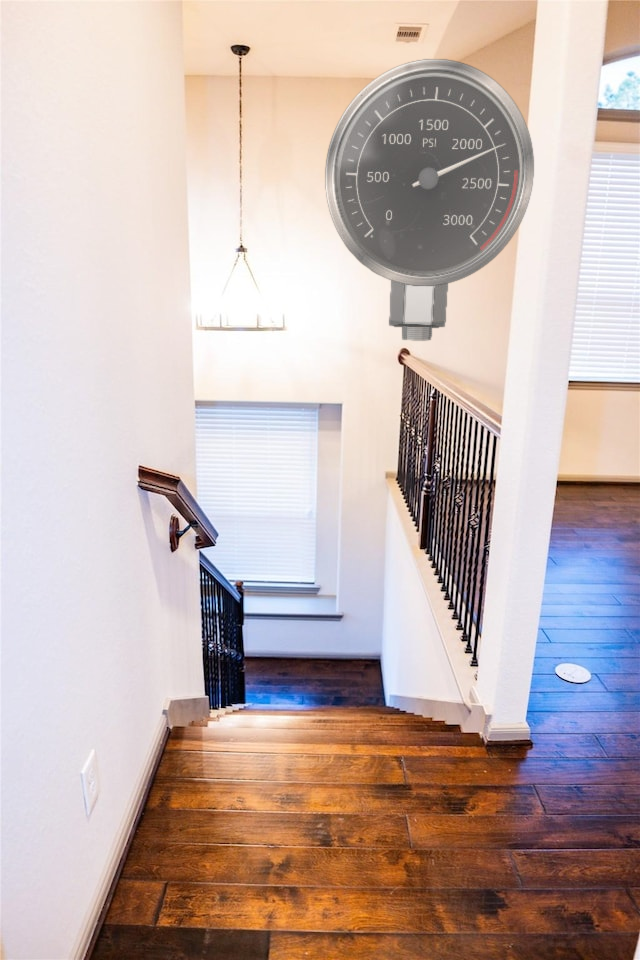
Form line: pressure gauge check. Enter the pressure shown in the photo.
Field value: 2200 psi
